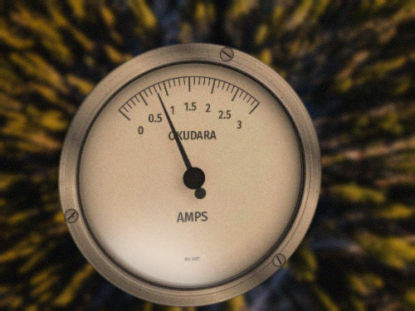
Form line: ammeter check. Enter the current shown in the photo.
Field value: 0.8 A
